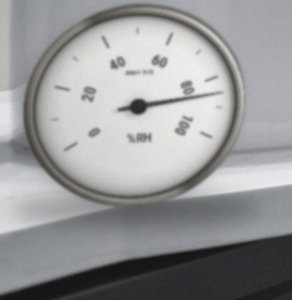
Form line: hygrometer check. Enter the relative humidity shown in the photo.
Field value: 85 %
